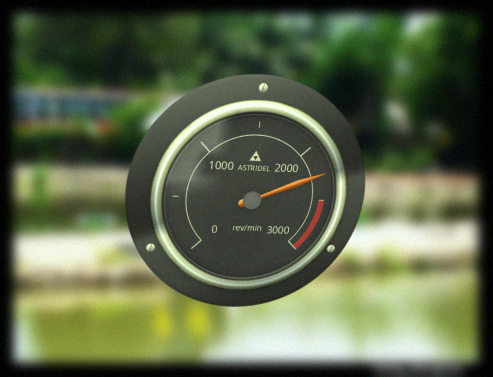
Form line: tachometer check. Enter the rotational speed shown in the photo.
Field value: 2250 rpm
